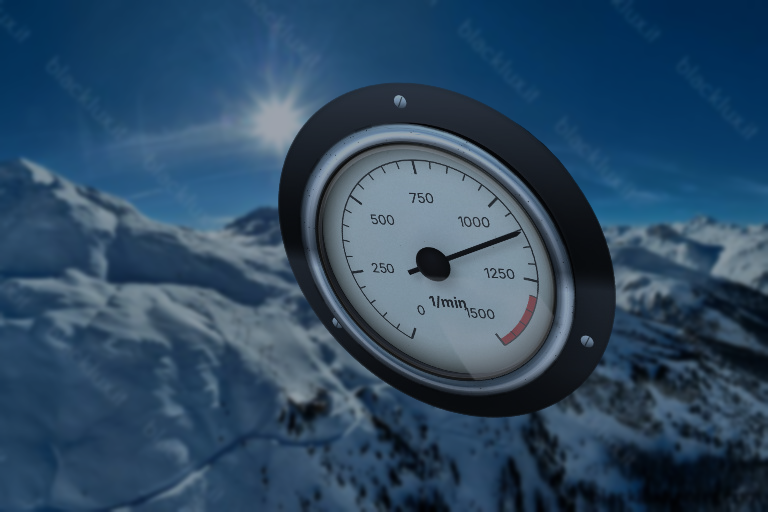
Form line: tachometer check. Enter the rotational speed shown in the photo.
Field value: 1100 rpm
